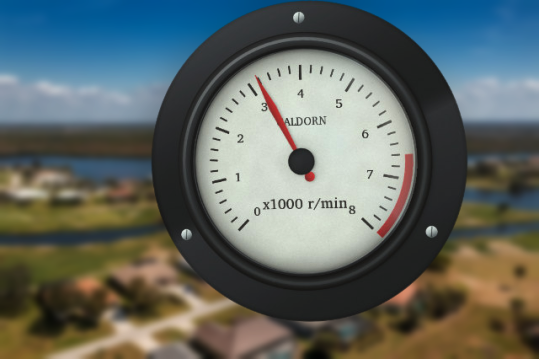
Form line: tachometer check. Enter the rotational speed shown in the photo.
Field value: 3200 rpm
